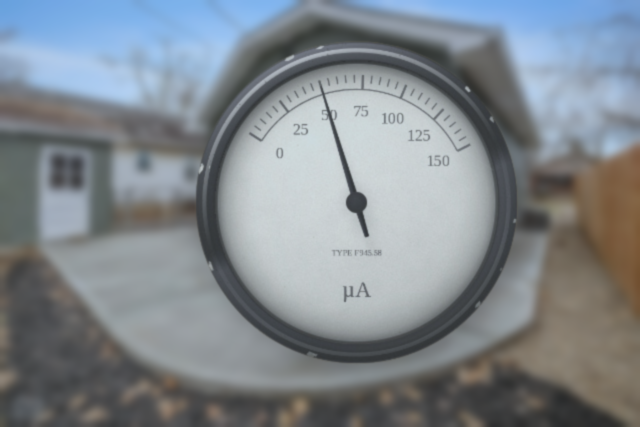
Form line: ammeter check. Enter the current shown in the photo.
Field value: 50 µA
